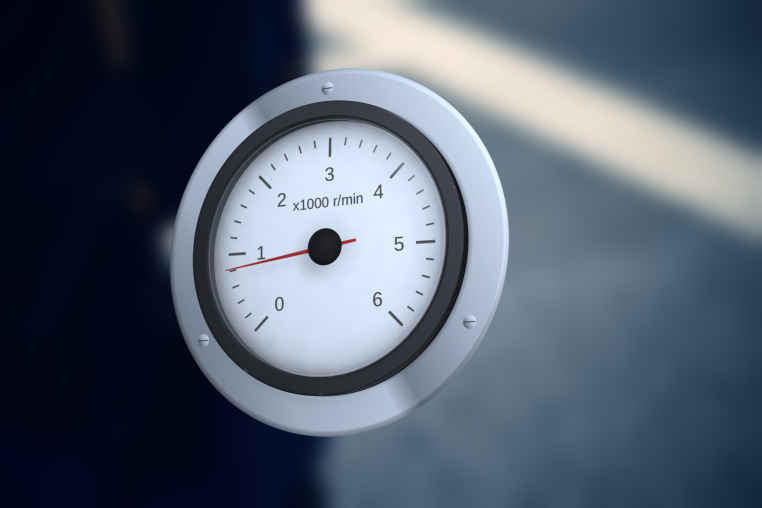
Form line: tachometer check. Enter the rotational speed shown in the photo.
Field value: 800 rpm
